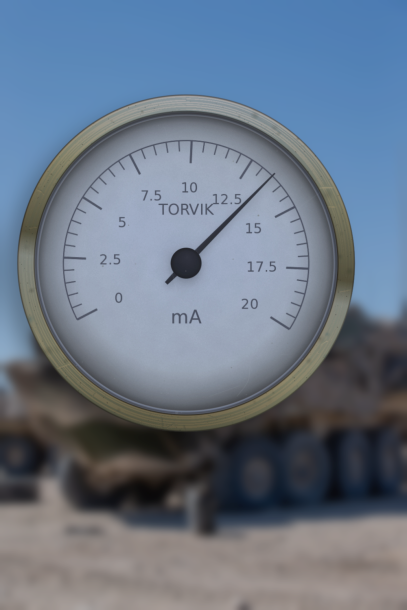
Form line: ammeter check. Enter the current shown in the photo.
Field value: 13.5 mA
